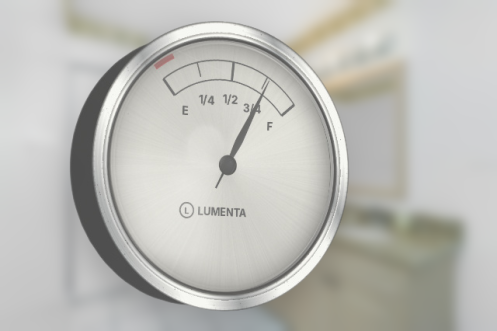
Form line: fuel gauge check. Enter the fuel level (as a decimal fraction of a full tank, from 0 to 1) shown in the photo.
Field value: 0.75
